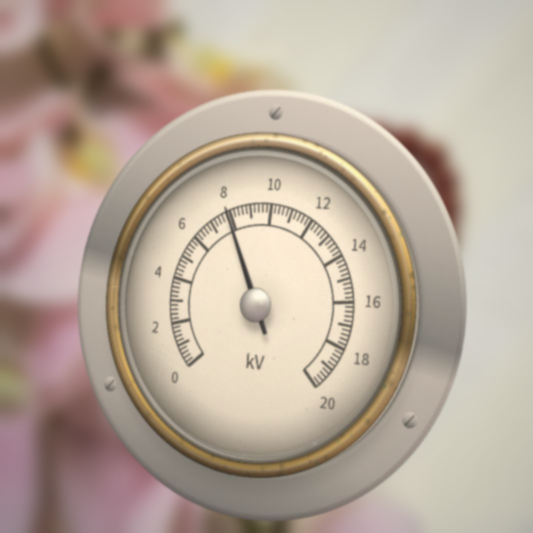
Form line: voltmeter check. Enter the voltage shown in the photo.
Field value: 8 kV
